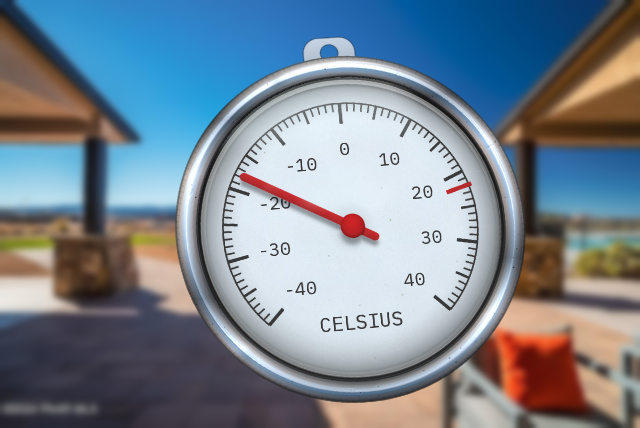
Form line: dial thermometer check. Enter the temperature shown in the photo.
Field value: -18 °C
